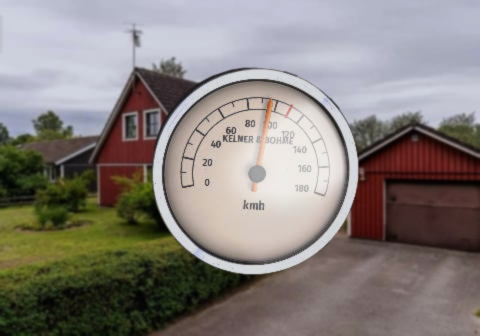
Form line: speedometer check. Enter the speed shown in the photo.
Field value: 95 km/h
